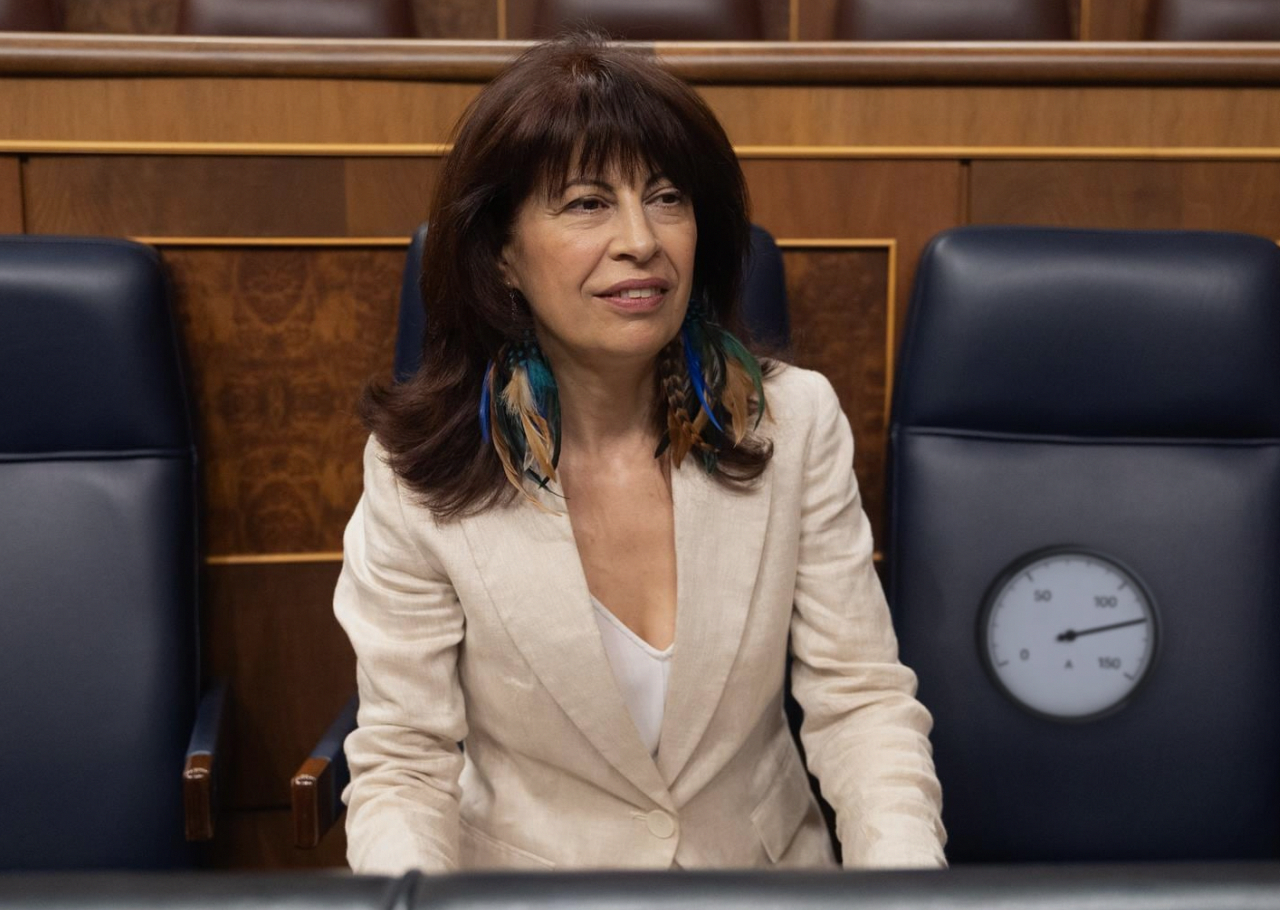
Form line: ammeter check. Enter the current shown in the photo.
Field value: 120 A
